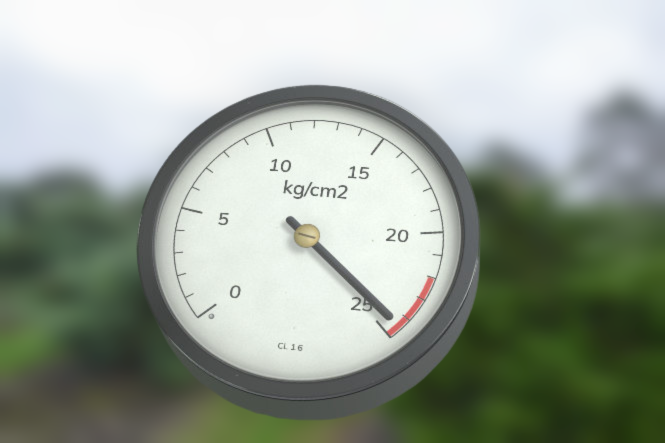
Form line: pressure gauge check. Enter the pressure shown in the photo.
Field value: 24.5 kg/cm²
